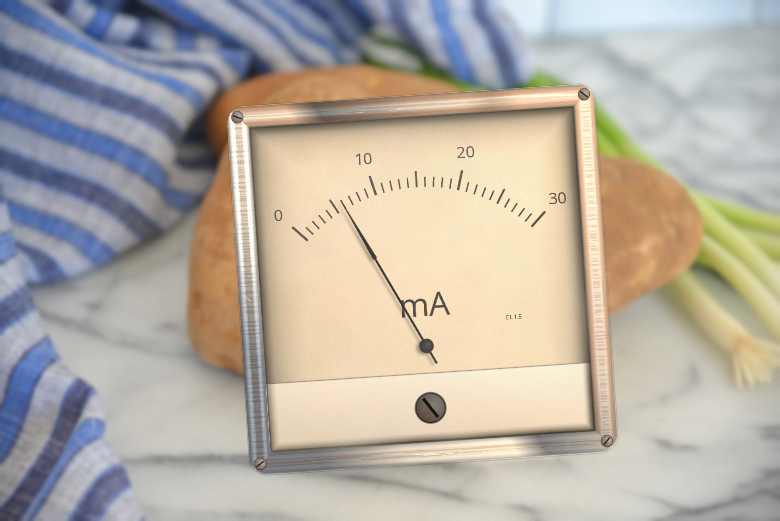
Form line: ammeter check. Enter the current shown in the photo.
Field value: 6 mA
